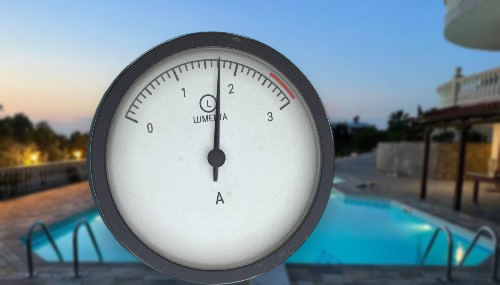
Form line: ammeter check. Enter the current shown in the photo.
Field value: 1.7 A
